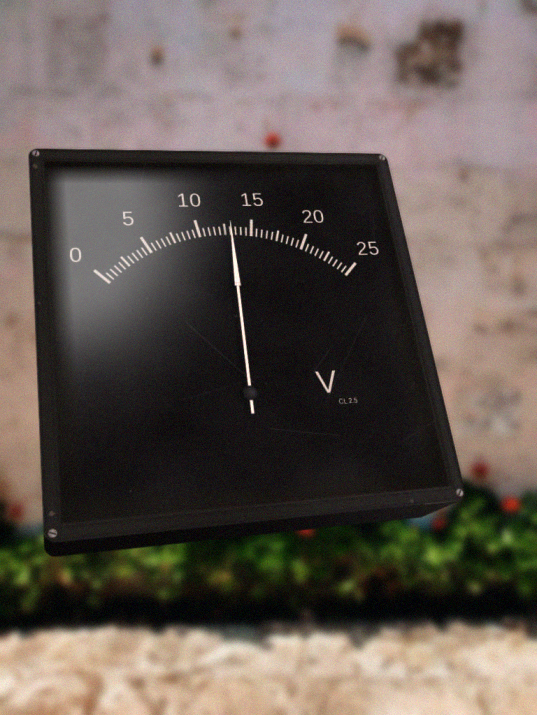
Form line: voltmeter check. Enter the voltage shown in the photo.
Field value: 13 V
